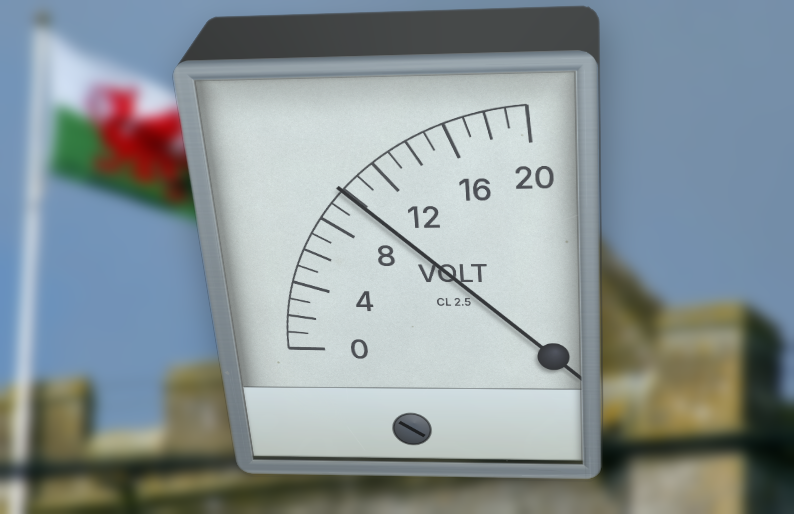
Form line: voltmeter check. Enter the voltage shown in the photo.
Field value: 10 V
